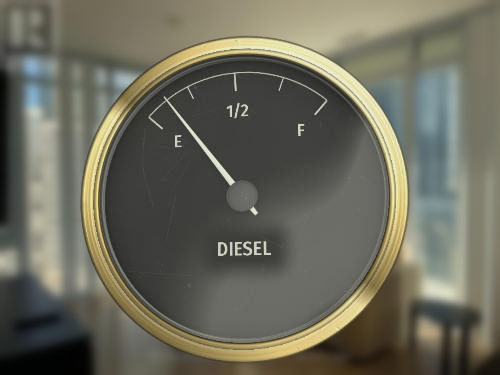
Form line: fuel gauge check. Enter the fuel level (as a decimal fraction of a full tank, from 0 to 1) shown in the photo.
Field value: 0.125
